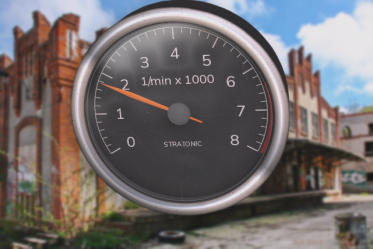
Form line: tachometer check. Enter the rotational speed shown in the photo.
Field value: 1800 rpm
